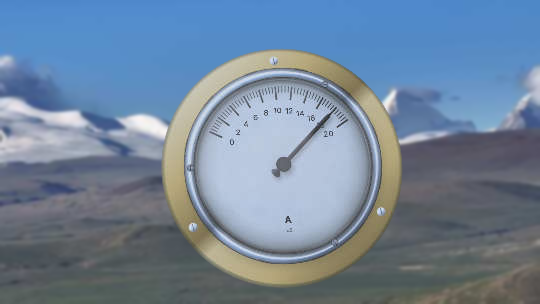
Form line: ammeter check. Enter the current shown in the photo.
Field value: 18 A
